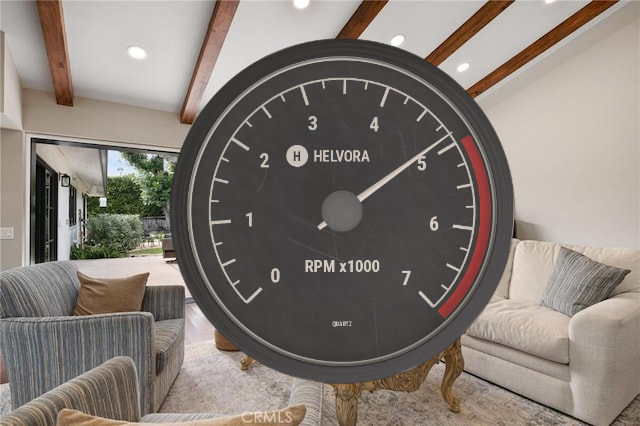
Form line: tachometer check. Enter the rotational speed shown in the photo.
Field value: 4875 rpm
